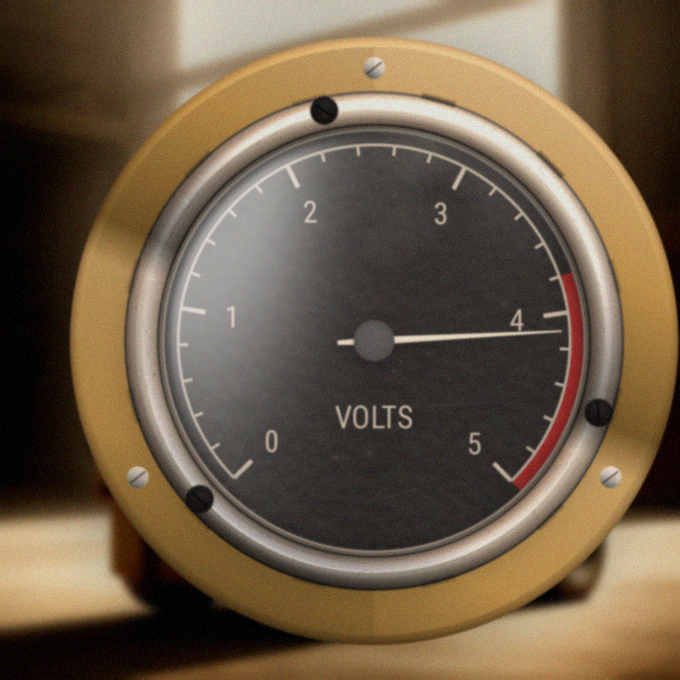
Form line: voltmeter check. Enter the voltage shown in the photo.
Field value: 4.1 V
